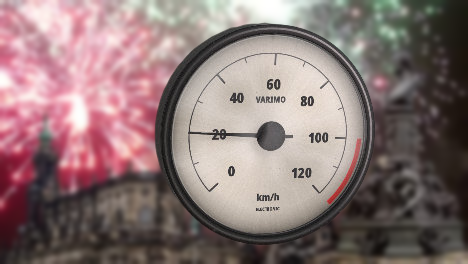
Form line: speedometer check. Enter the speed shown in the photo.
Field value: 20 km/h
